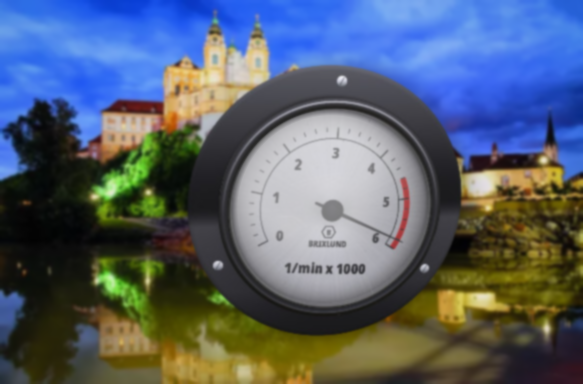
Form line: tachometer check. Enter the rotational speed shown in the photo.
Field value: 5800 rpm
